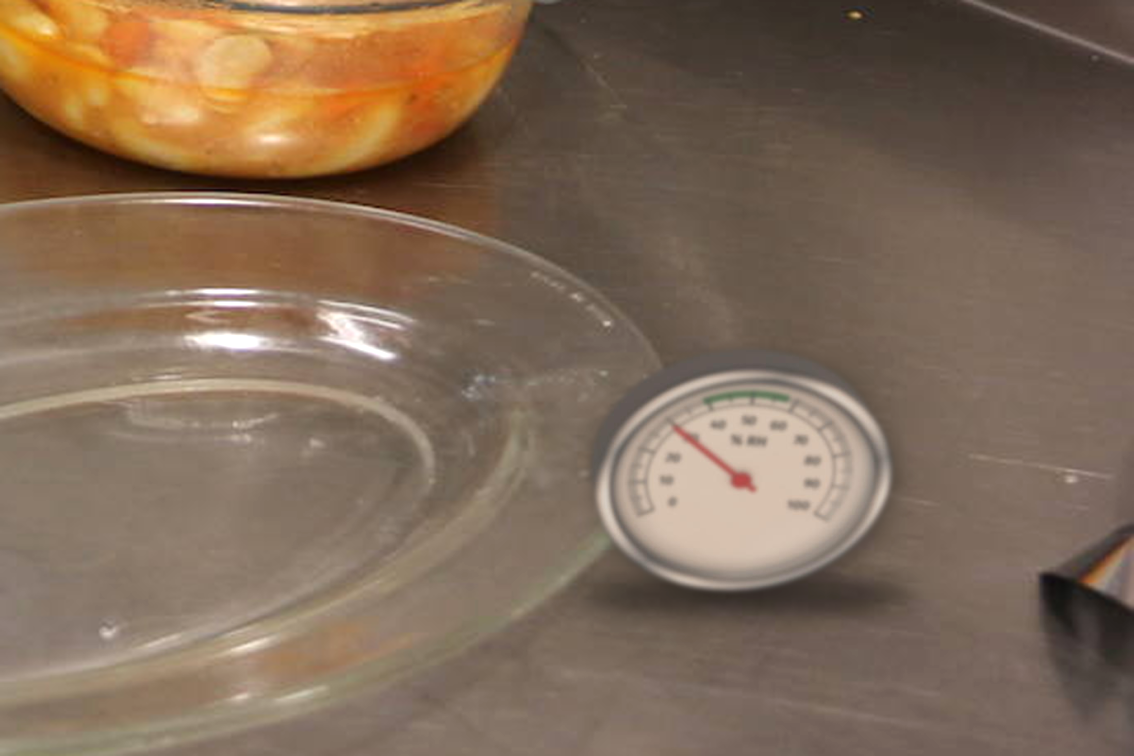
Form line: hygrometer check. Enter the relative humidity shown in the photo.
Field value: 30 %
